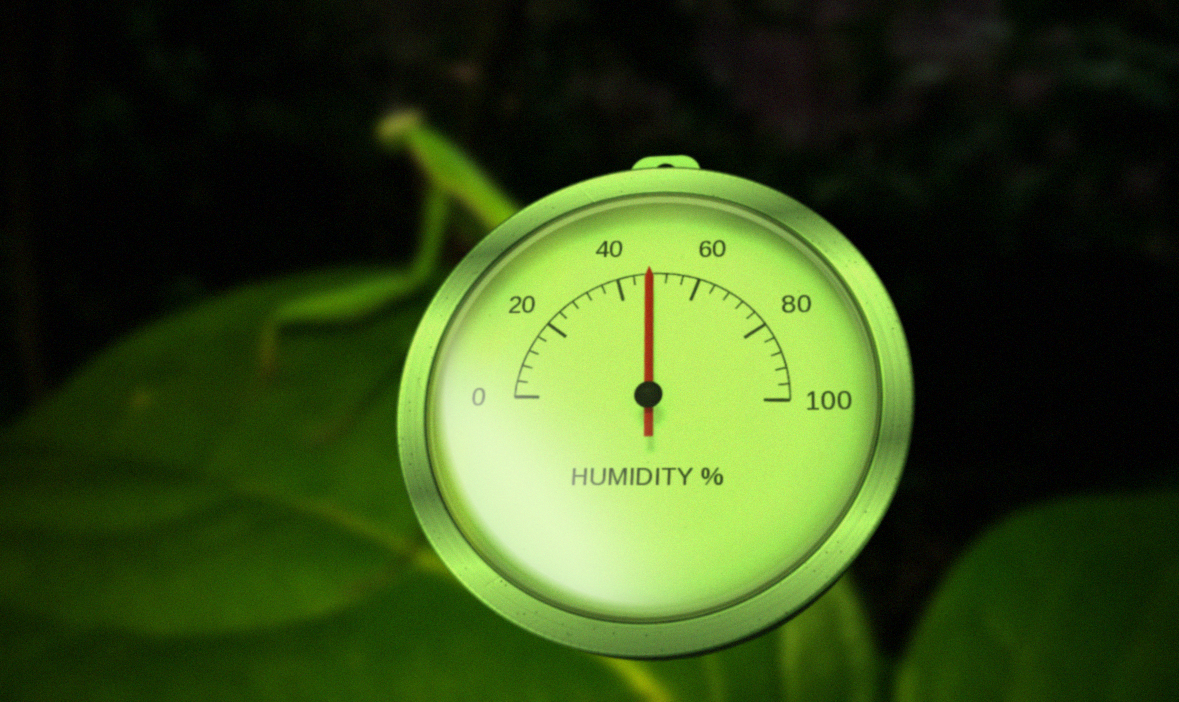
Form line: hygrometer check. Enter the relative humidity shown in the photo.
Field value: 48 %
